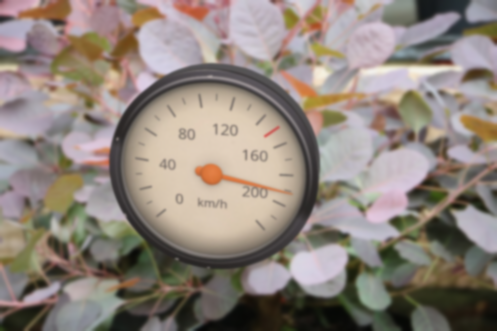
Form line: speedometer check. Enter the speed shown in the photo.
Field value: 190 km/h
